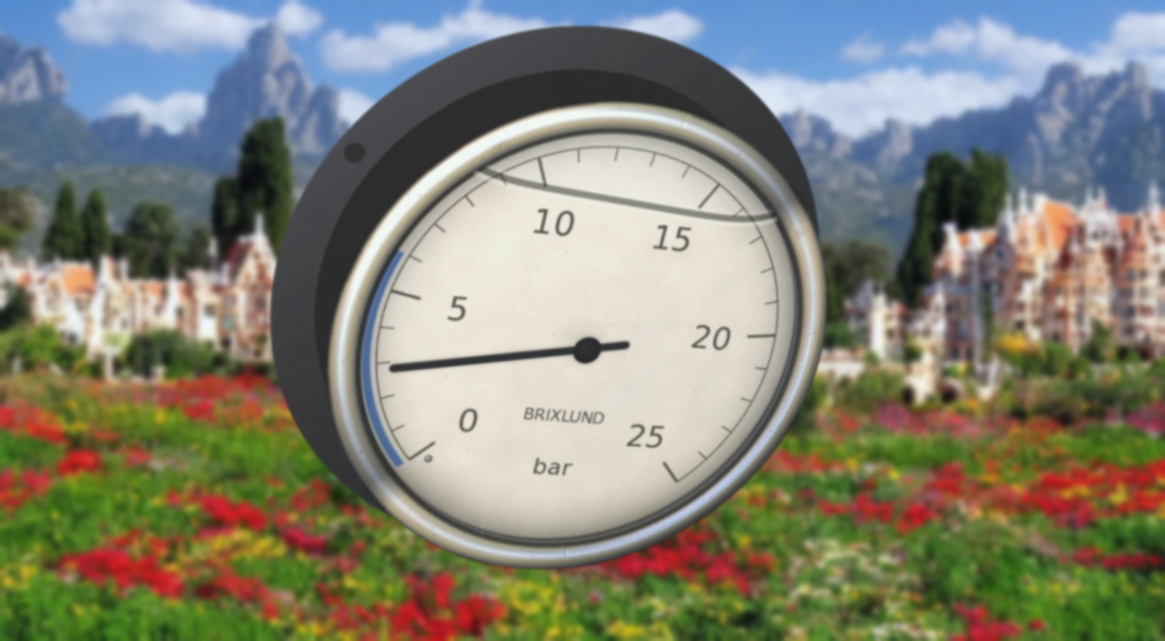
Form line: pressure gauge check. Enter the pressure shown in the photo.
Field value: 3 bar
